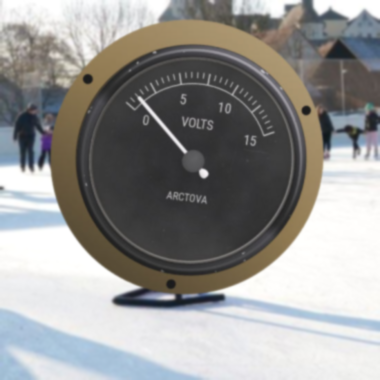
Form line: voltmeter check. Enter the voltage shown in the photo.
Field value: 1 V
